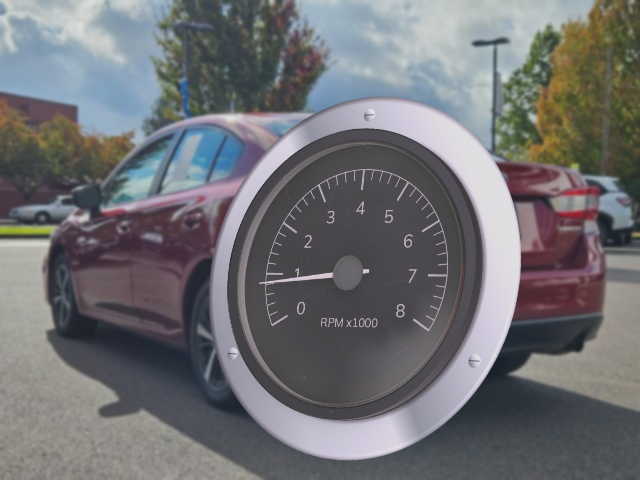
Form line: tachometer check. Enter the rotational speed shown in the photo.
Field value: 800 rpm
